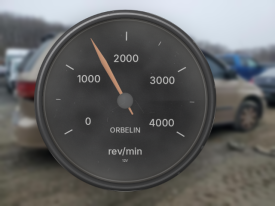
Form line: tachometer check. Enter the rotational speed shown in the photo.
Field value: 1500 rpm
